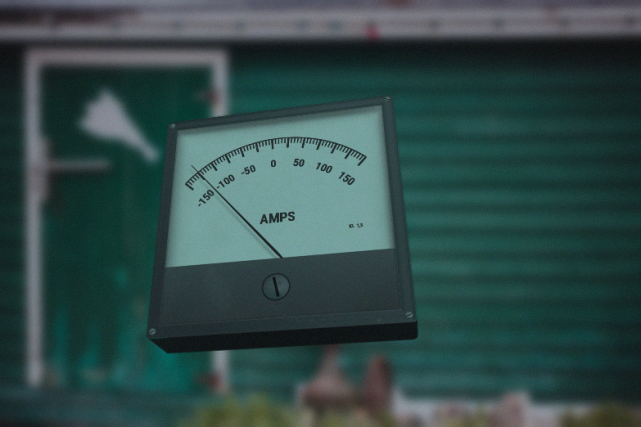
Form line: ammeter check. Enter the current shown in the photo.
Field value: -125 A
